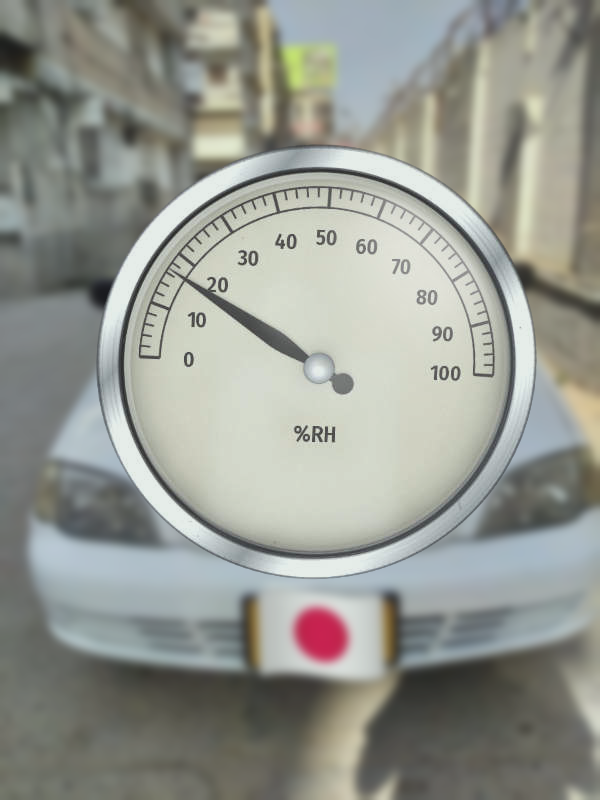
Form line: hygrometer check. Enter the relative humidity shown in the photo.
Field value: 17 %
